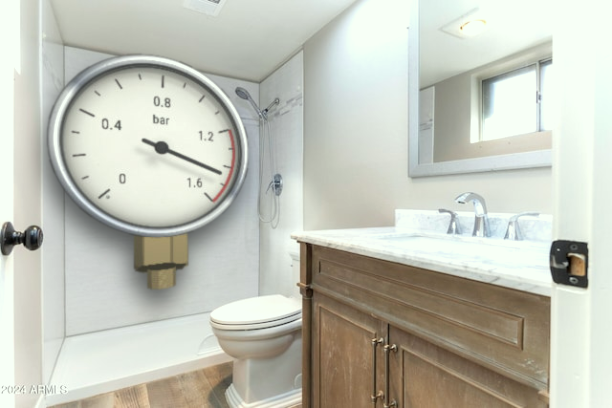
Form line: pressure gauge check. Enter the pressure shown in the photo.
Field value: 1.45 bar
